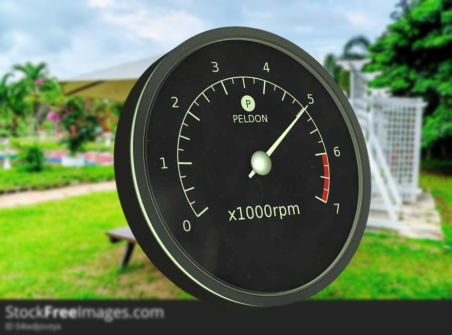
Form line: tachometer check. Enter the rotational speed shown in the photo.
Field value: 5000 rpm
